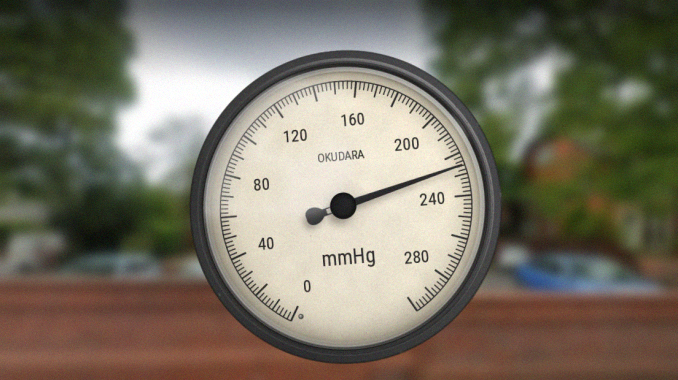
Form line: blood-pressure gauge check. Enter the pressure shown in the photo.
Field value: 226 mmHg
